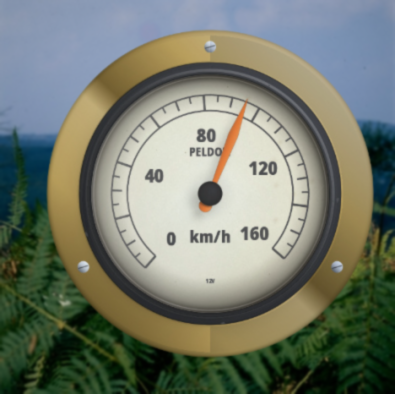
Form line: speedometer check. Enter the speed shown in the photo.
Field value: 95 km/h
